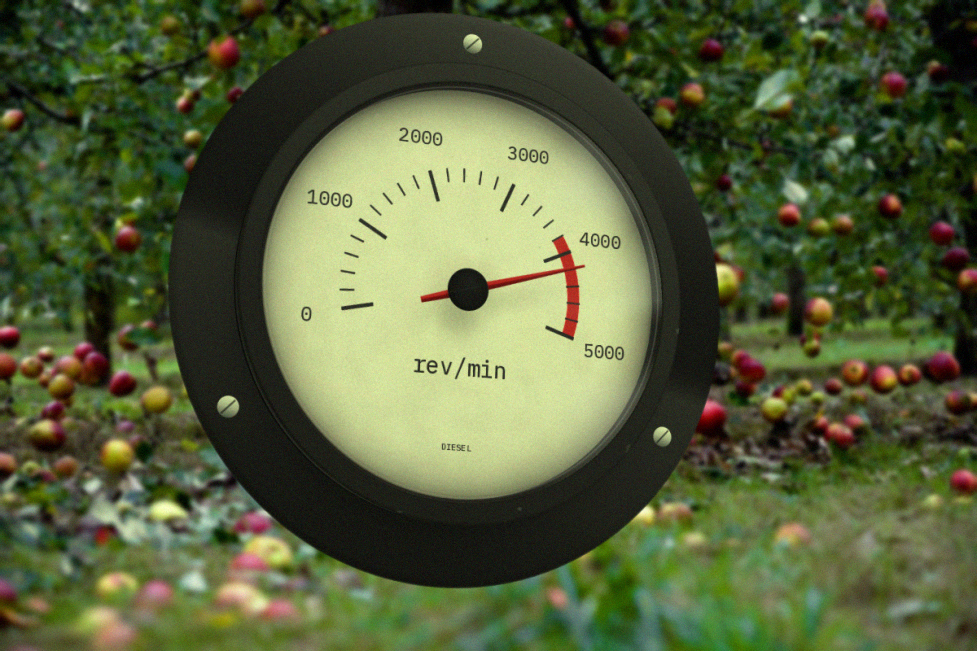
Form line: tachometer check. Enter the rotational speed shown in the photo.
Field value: 4200 rpm
